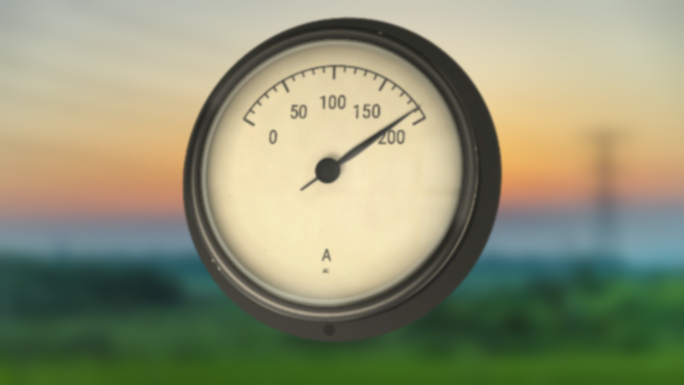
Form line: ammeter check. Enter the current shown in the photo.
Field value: 190 A
